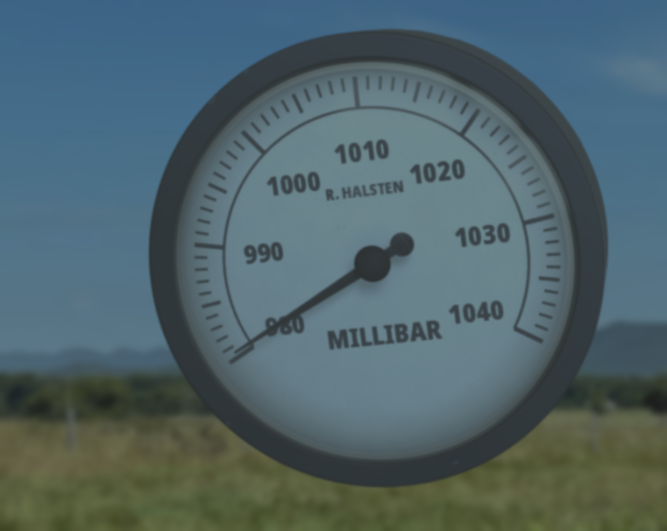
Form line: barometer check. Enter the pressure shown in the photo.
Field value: 980.5 mbar
